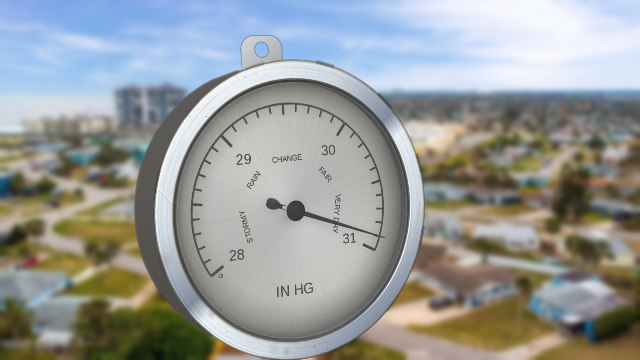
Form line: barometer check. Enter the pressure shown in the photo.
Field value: 30.9 inHg
